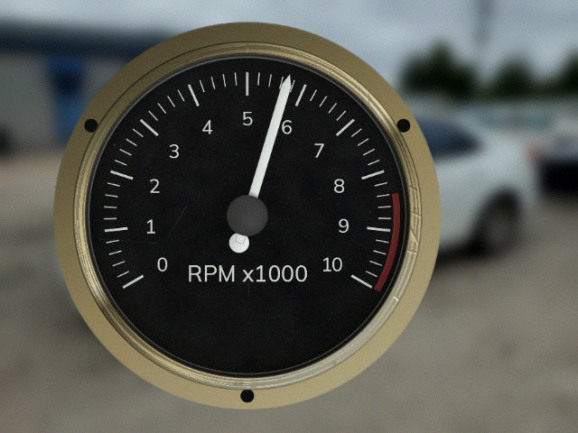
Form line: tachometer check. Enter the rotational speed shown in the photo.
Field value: 5700 rpm
